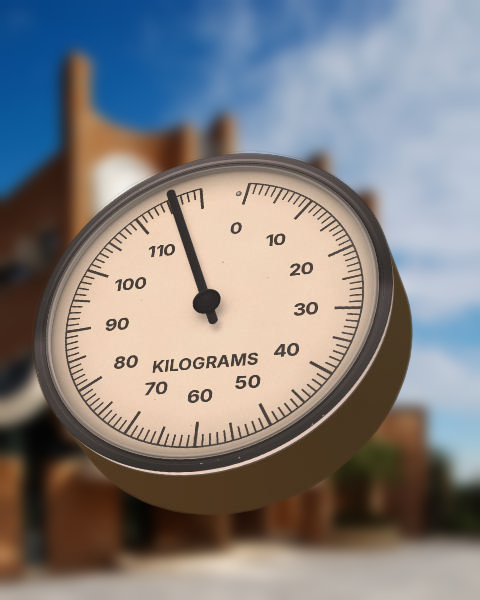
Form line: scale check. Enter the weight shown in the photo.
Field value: 116 kg
